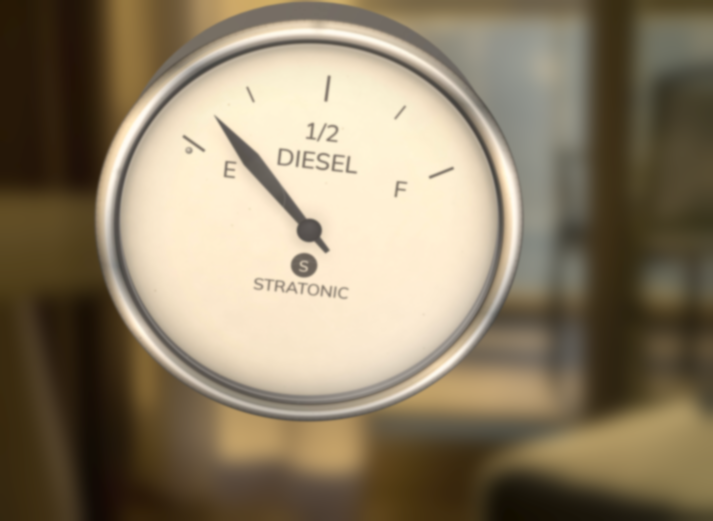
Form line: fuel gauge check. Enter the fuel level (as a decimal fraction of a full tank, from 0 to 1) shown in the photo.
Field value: 0.125
